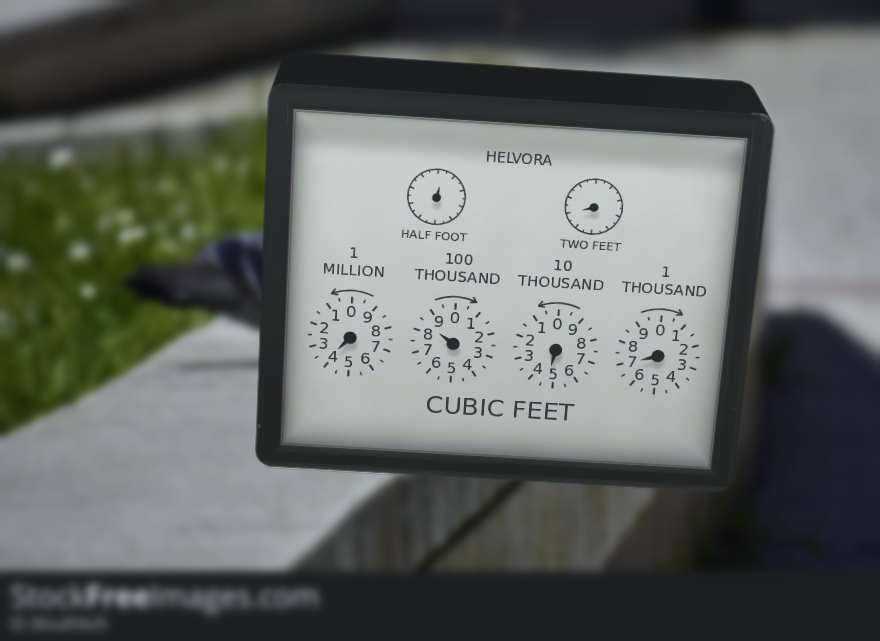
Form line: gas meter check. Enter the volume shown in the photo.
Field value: 384700 ft³
